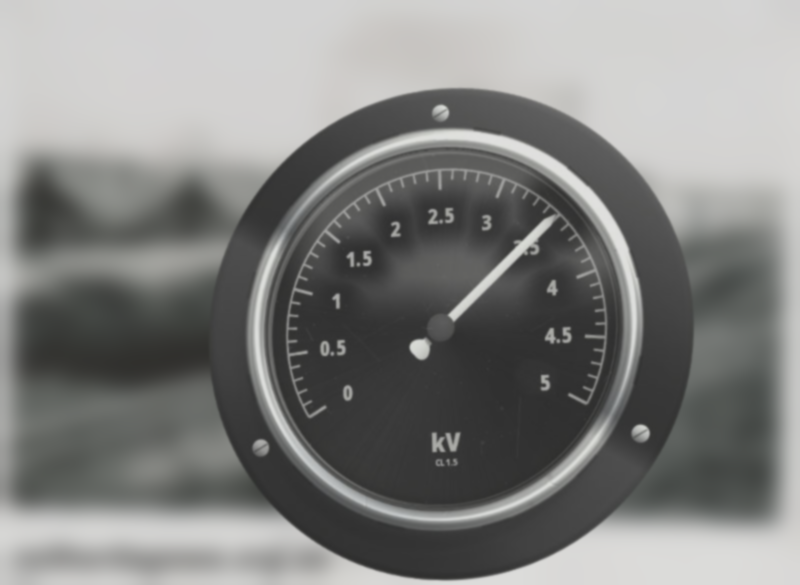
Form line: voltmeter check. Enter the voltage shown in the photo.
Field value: 3.5 kV
